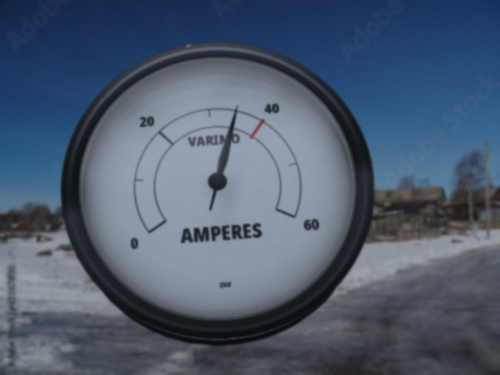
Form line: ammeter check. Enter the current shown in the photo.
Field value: 35 A
